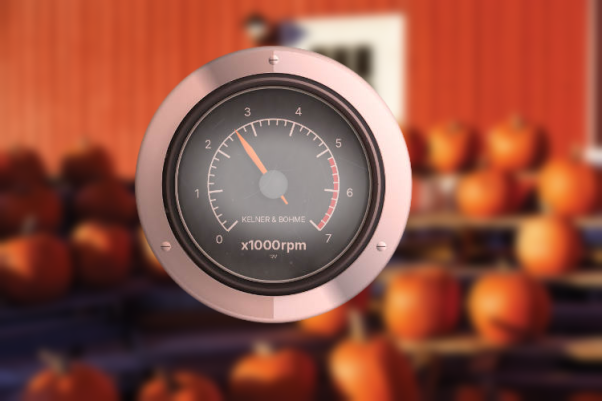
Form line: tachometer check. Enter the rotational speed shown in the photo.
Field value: 2600 rpm
